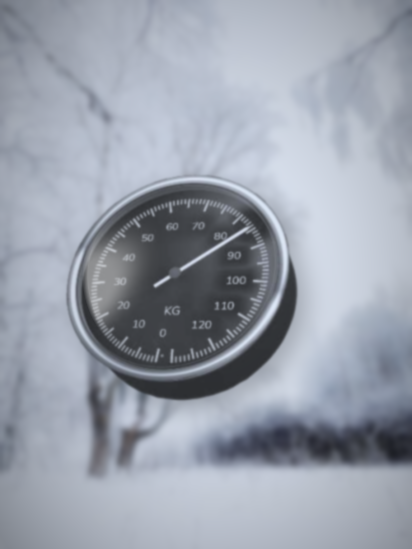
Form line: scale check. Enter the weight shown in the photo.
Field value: 85 kg
